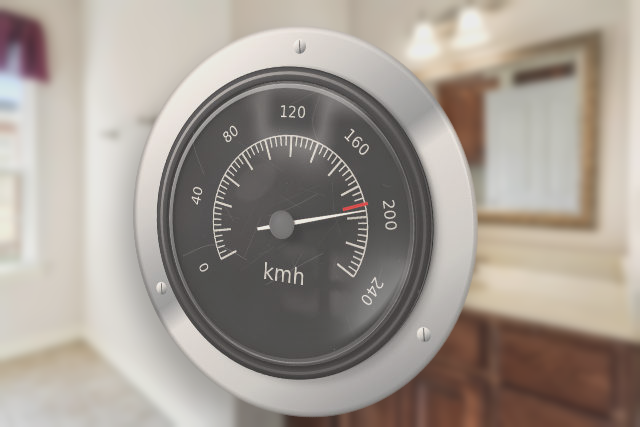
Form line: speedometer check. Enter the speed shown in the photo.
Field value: 196 km/h
